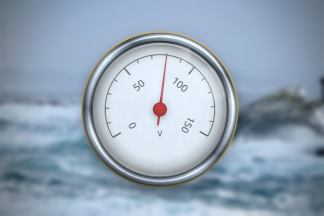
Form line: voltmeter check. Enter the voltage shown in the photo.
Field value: 80 V
